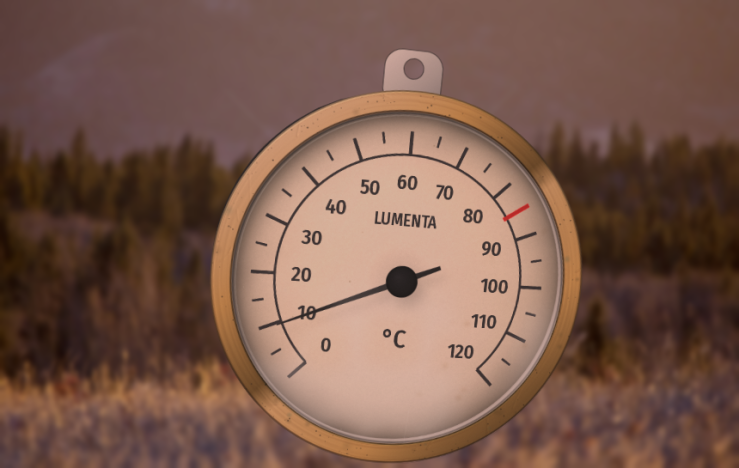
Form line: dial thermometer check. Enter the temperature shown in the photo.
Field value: 10 °C
